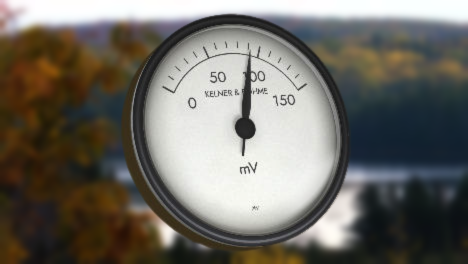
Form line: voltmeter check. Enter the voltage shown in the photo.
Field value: 90 mV
